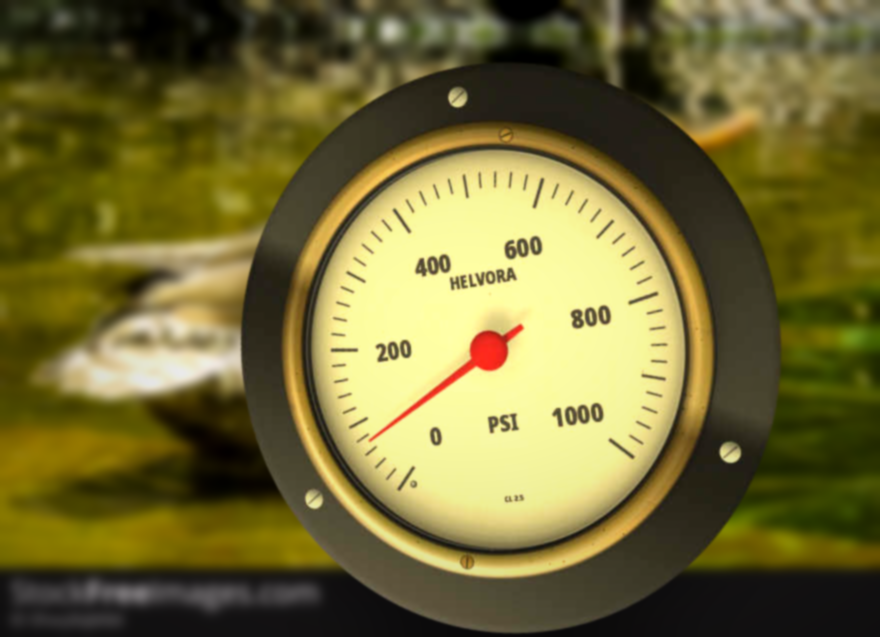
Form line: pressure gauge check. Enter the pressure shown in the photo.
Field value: 70 psi
